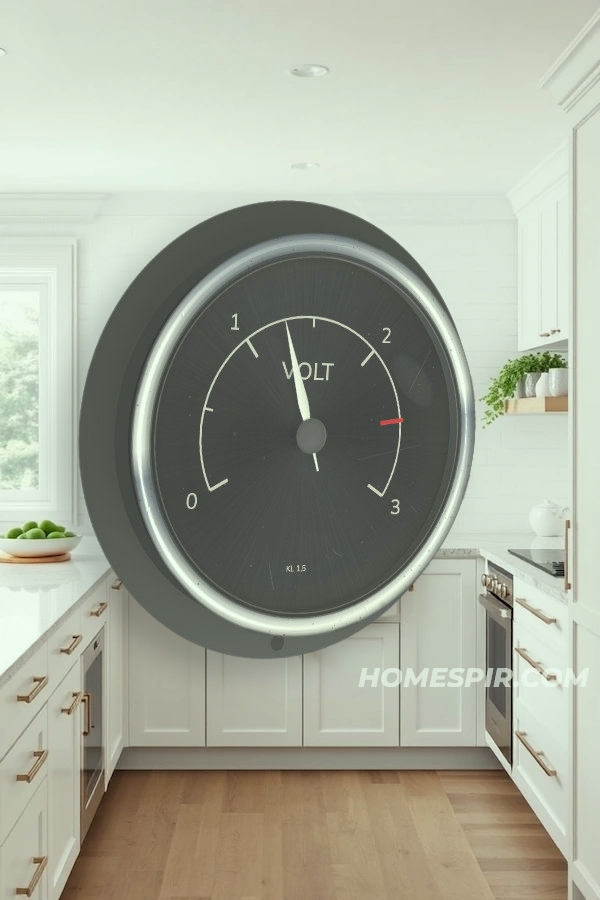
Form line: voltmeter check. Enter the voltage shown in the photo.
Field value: 1.25 V
